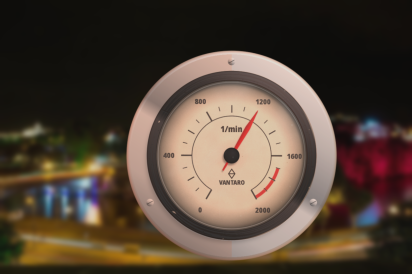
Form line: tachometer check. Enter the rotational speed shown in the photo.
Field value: 1200 rpm
